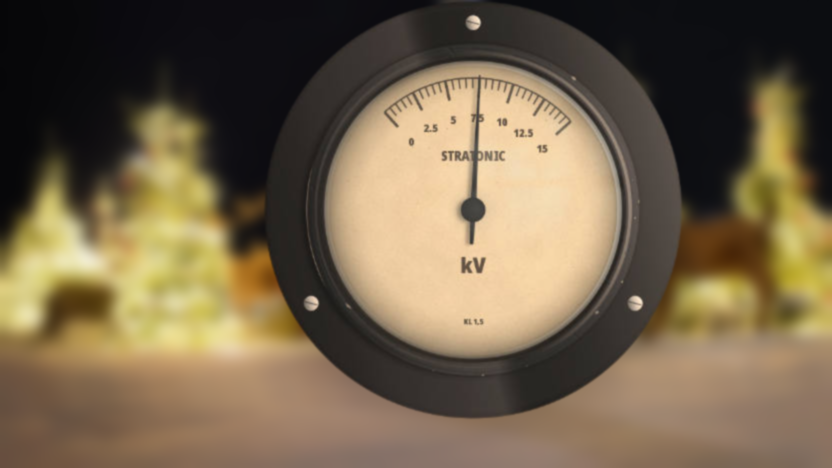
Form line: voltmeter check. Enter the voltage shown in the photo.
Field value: 7.5 kV
